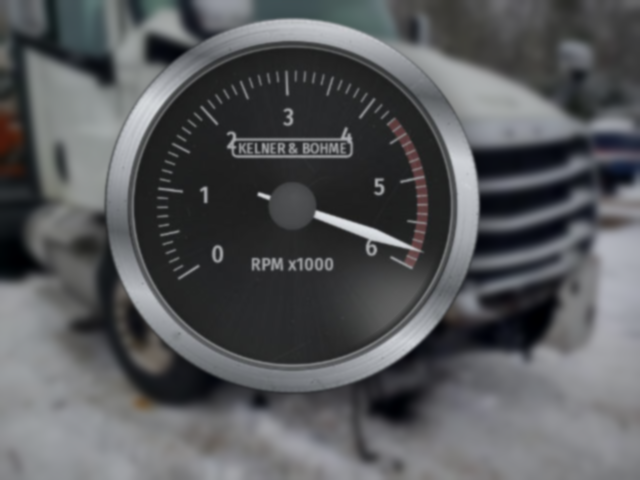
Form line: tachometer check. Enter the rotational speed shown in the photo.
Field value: 5800 rpm
